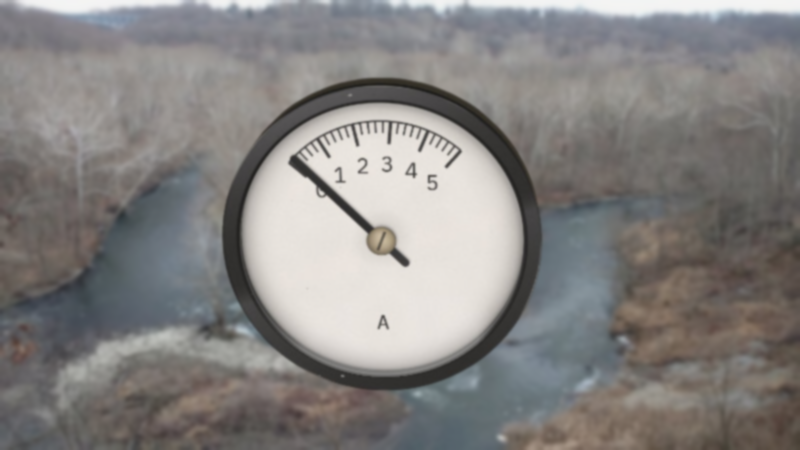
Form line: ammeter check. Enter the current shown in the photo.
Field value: 0.2 A
